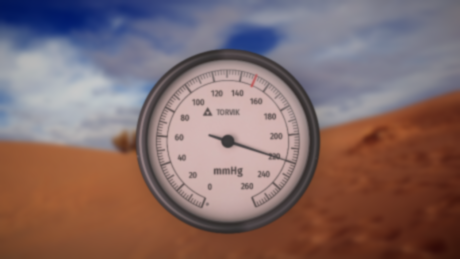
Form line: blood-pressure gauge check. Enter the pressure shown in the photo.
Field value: 220 mmHg
